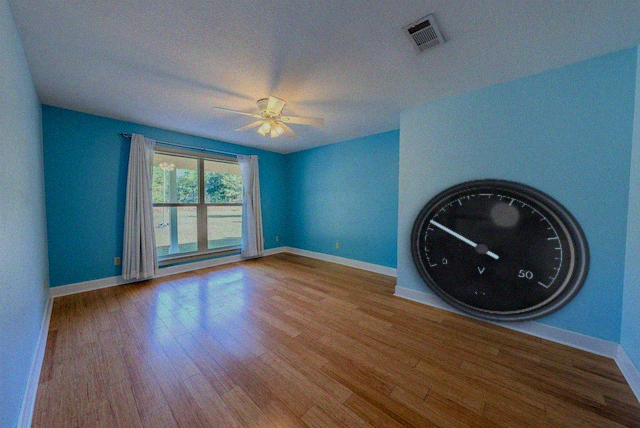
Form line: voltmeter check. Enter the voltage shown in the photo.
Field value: 12 V
